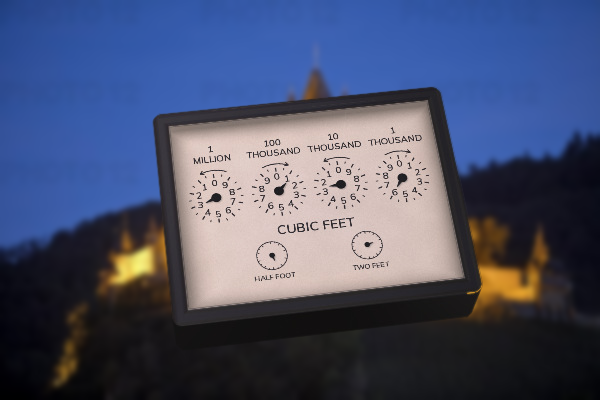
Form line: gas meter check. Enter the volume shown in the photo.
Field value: 312600 ft³
